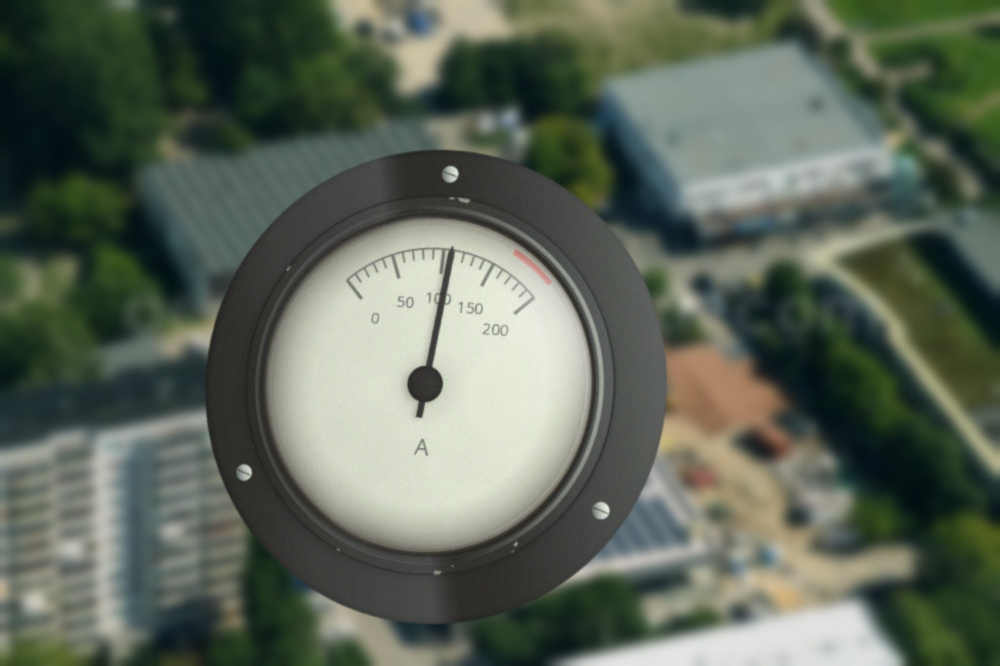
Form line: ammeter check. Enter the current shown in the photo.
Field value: 110 A
